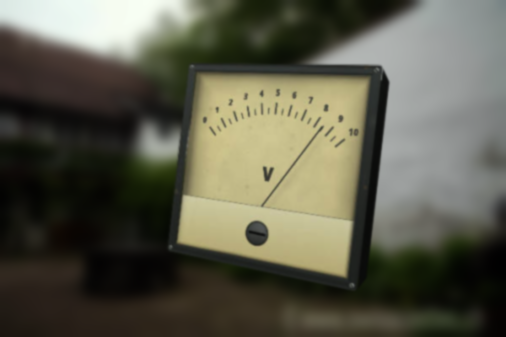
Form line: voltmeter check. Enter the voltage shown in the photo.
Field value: 8.5 V
